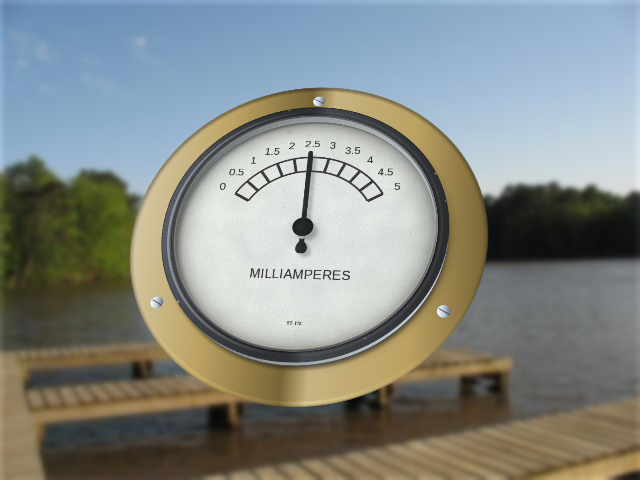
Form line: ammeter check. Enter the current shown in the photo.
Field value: 2.5 mA
